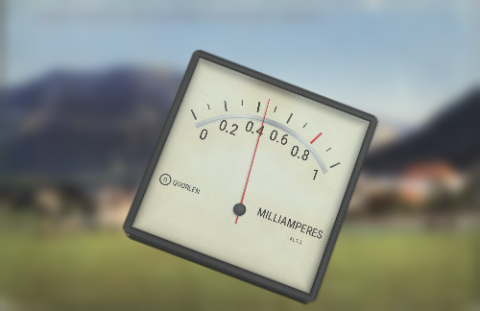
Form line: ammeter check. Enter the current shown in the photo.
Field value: 0.45 mA
